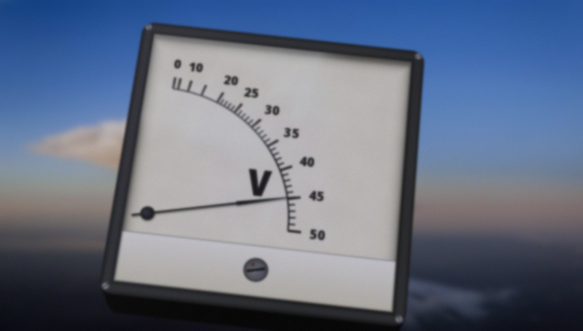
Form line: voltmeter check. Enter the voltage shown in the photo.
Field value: 45 V
